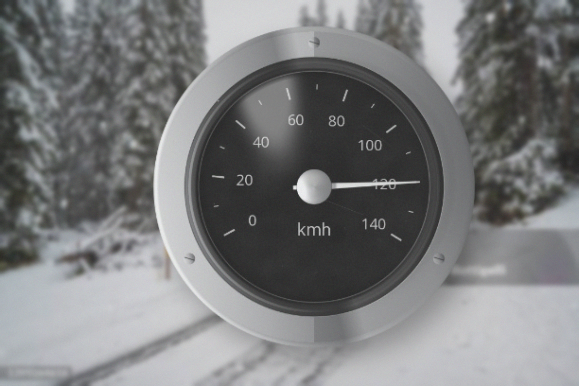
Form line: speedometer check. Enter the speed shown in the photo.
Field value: 120 km/h
